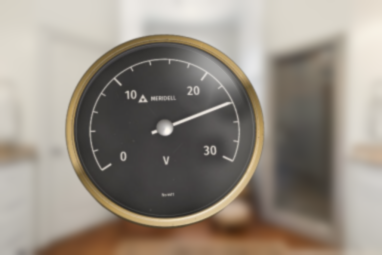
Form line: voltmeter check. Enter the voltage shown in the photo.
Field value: 24 V
